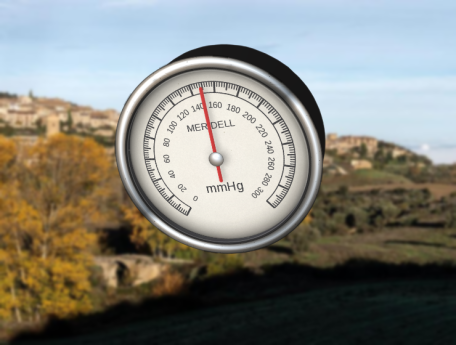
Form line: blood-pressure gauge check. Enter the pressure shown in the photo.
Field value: 150 mmHg
